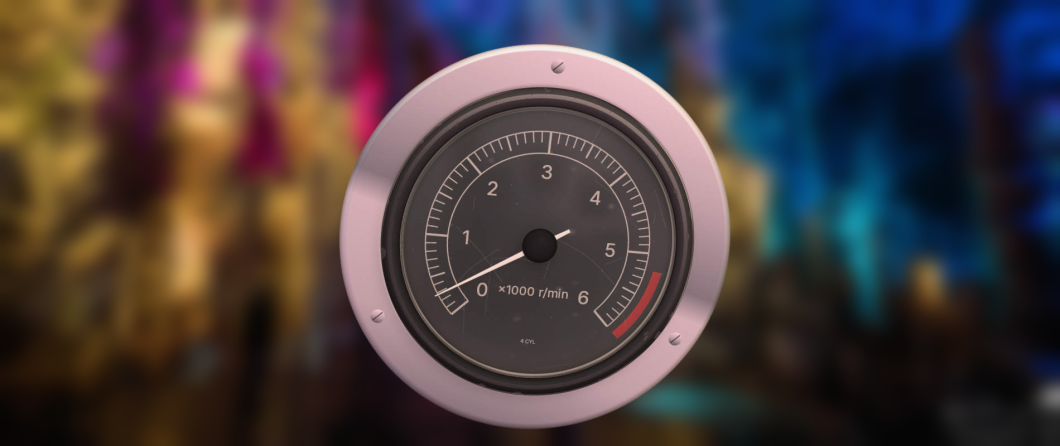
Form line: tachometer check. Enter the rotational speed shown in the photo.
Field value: 300 rpm
